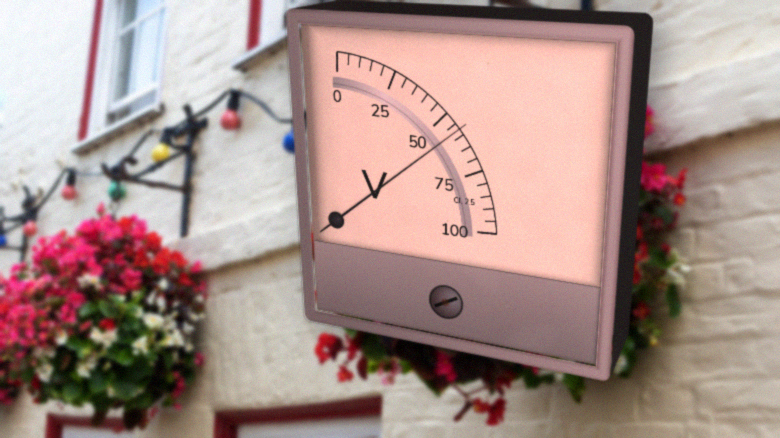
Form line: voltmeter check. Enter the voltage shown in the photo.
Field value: 57.5 V
